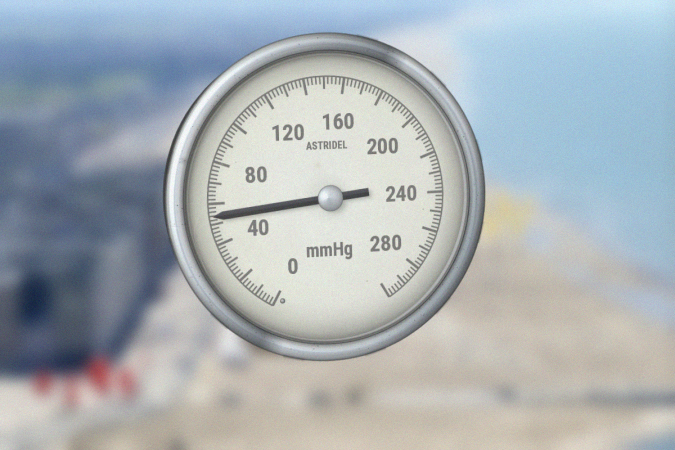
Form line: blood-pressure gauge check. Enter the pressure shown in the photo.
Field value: 54 mmHg
